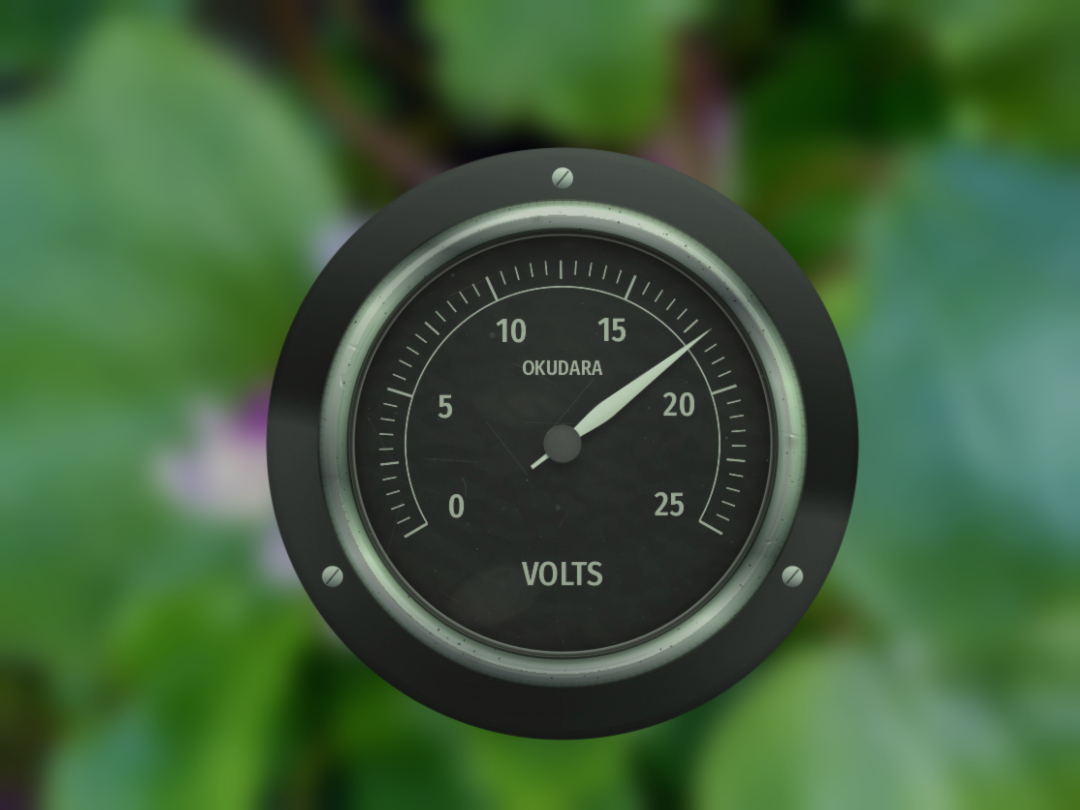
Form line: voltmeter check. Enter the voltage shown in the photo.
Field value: 18 V
